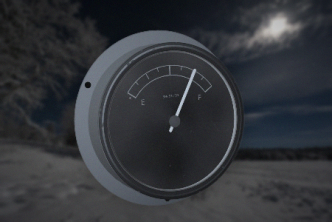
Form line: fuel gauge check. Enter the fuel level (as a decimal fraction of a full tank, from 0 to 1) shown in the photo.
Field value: 0.75
